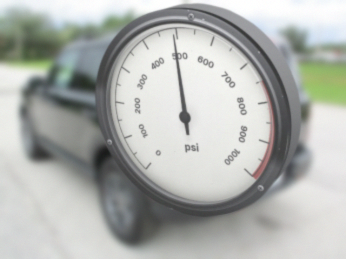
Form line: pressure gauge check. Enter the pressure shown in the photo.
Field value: 500 psi
